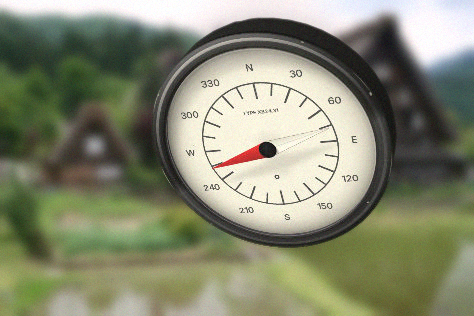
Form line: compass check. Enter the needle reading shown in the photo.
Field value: 255 °
